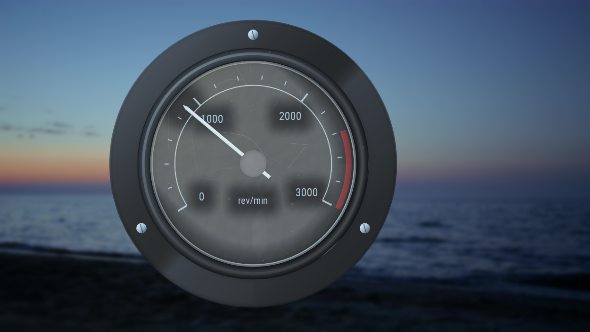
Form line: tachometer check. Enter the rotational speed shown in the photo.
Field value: 900 rpm
